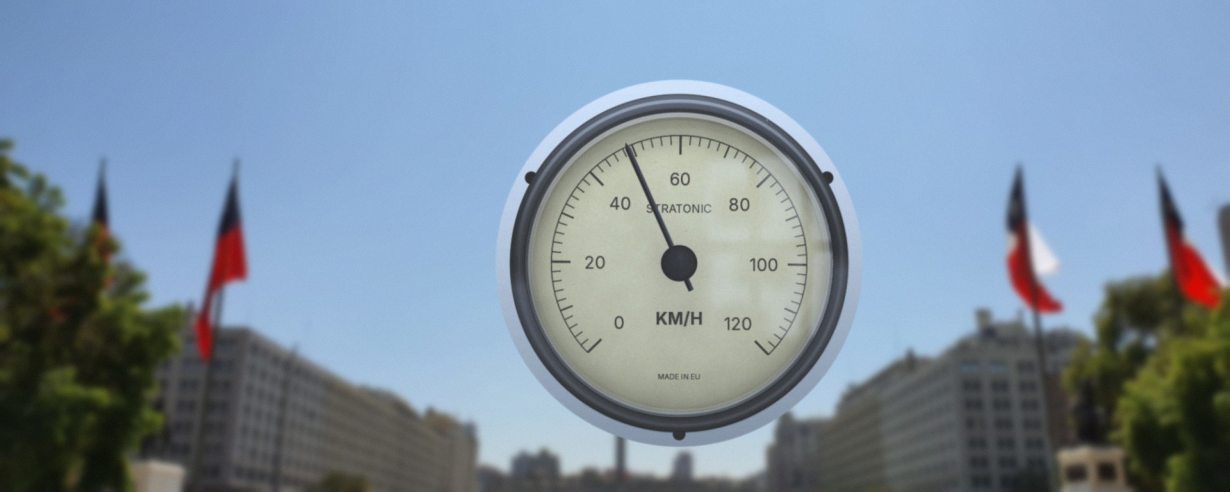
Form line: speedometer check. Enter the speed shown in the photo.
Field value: 49 km/h
